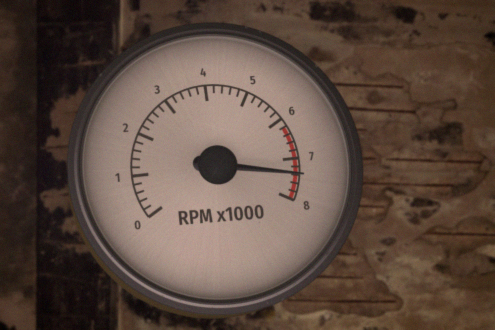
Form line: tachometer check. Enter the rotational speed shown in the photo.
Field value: 7400 rpm
